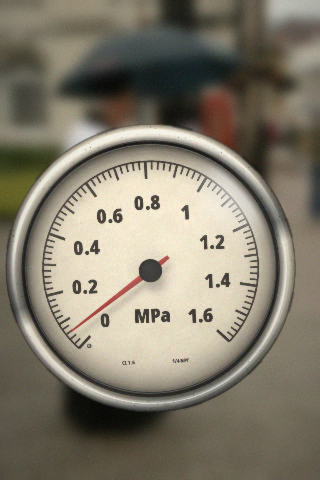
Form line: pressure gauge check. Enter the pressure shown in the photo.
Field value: 0.06 MPa
